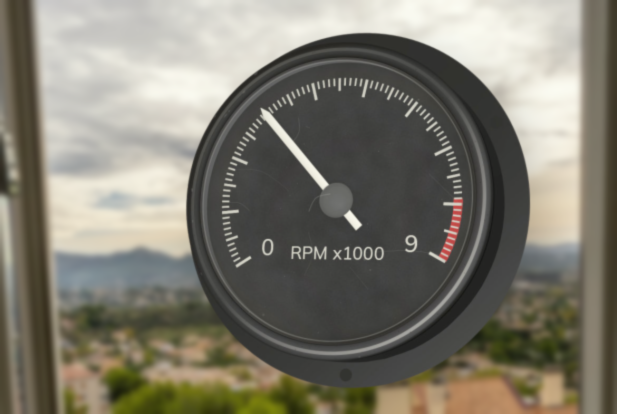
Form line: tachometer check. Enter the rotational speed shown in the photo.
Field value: 3000 rpm
